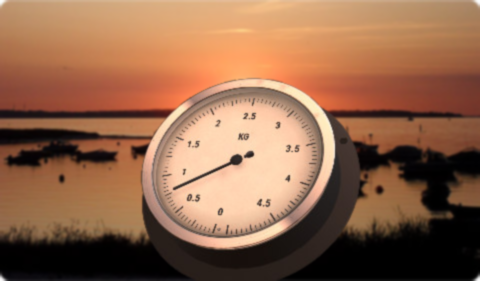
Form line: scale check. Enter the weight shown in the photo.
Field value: 0.75 kg
